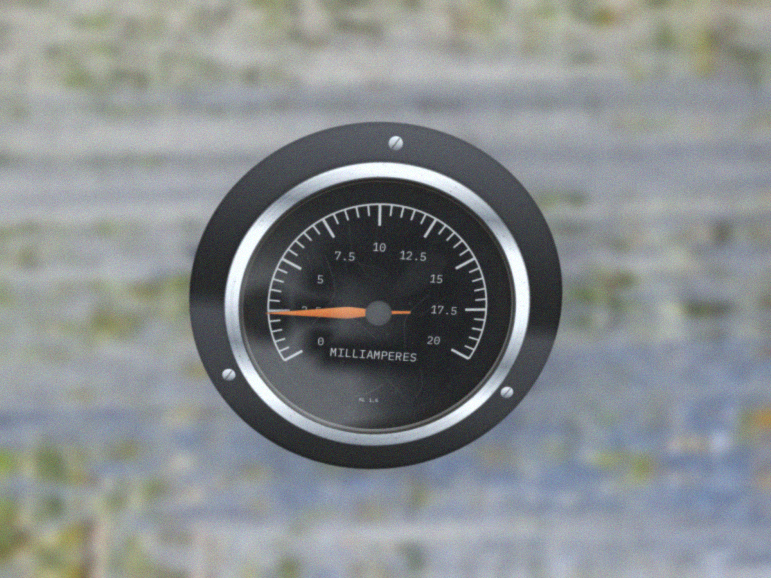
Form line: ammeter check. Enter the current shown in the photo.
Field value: 2.5 mA
